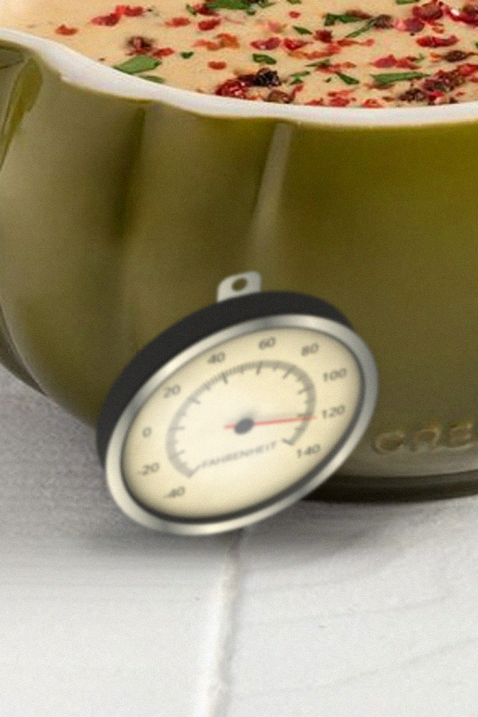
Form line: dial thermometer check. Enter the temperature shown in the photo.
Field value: 120 °F
